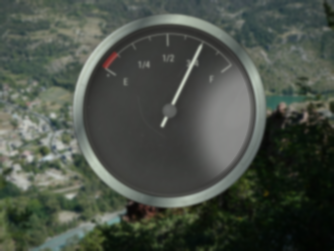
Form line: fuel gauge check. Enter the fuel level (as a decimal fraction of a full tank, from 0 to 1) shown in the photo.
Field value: 0.75
